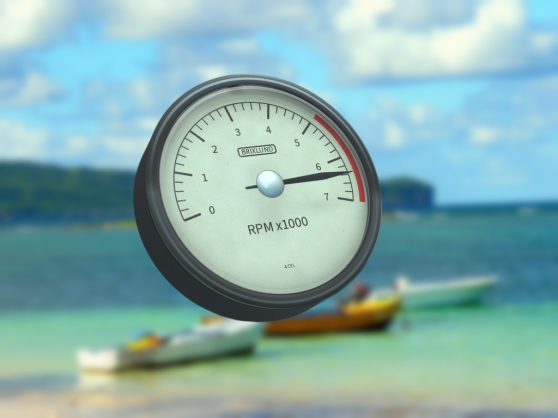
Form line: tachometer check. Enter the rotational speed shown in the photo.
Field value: 6400 rpm
